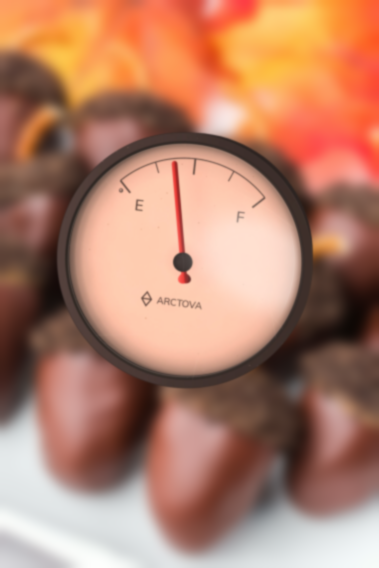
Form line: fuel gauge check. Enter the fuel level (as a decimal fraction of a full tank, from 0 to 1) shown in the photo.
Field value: 0.375
